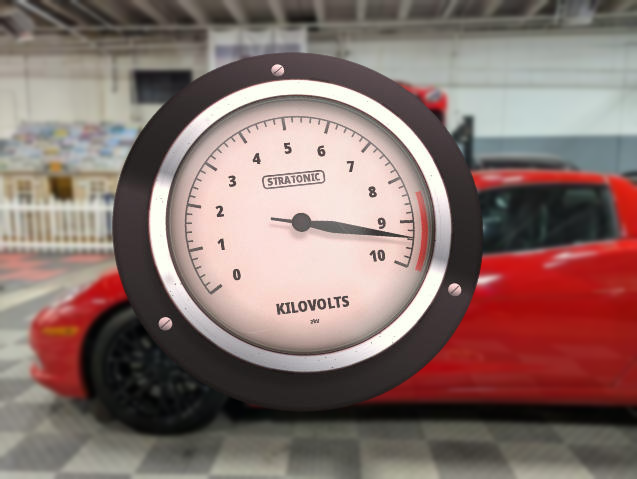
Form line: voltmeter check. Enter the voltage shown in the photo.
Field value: 9.4 kV
